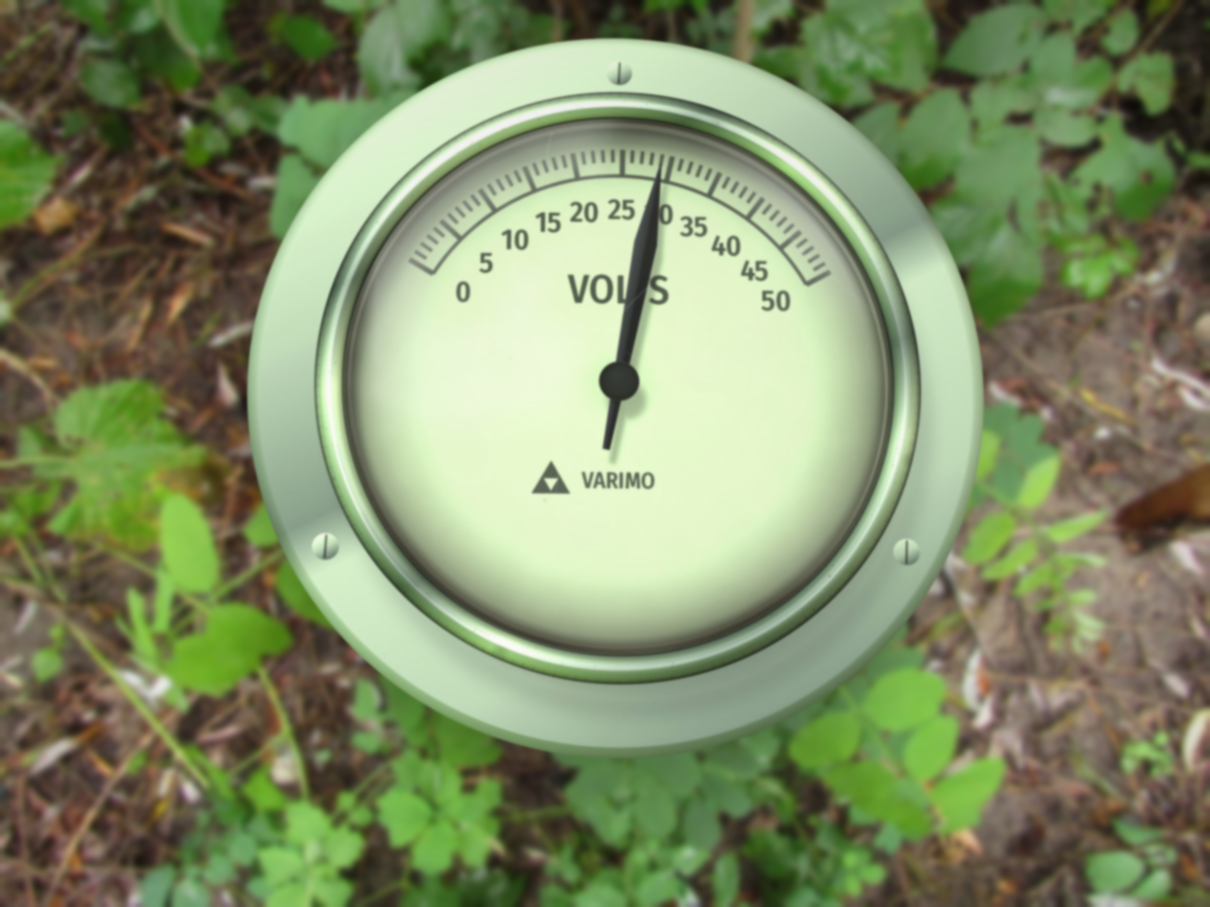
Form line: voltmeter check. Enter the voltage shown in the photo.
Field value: 29 V
